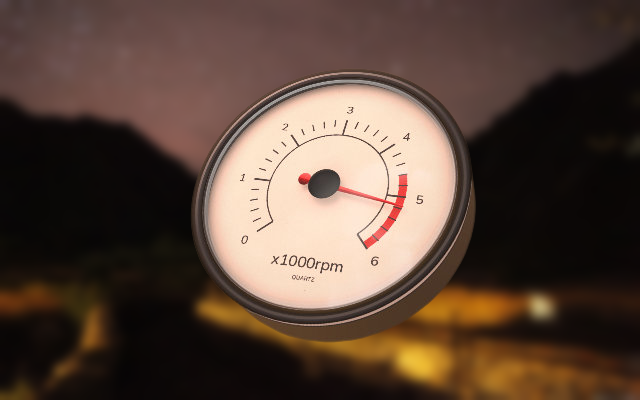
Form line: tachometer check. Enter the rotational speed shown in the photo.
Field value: 5200 rpm
